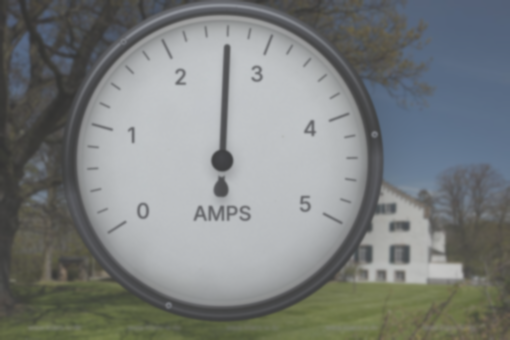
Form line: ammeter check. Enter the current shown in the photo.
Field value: 2.6 A
